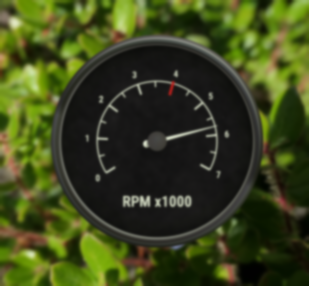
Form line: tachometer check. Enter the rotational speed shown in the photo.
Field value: 5750 rpm
